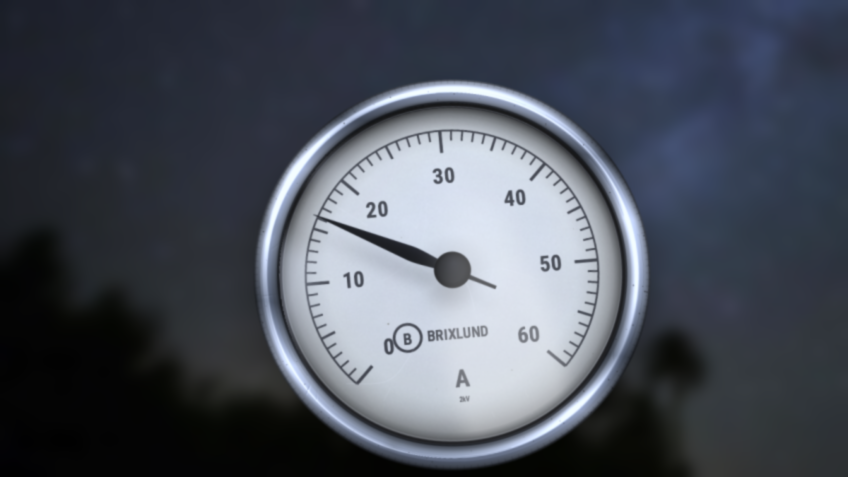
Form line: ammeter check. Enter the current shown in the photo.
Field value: 16 A
